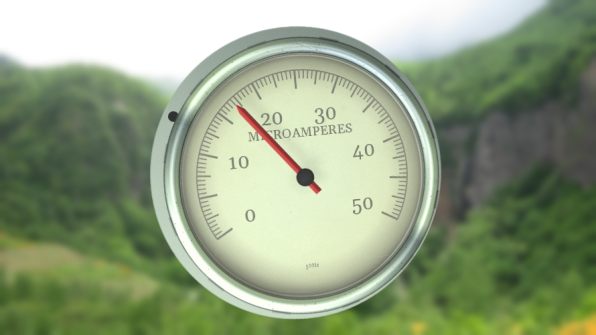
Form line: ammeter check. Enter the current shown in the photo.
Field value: 17 µA
